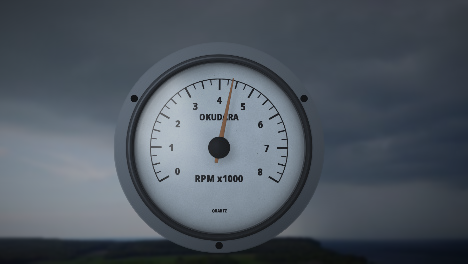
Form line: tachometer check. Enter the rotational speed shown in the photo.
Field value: 4375 rpm
